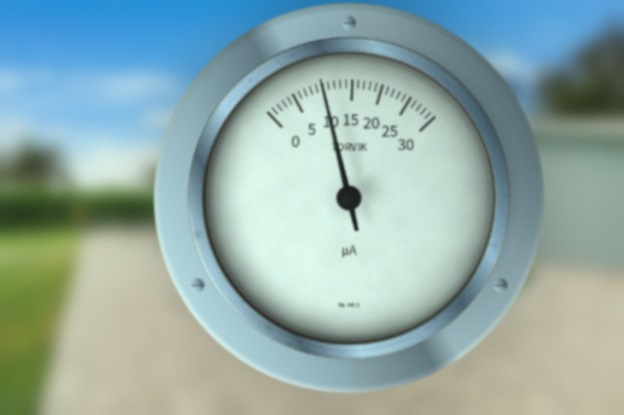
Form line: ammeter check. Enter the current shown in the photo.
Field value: 10 µA
